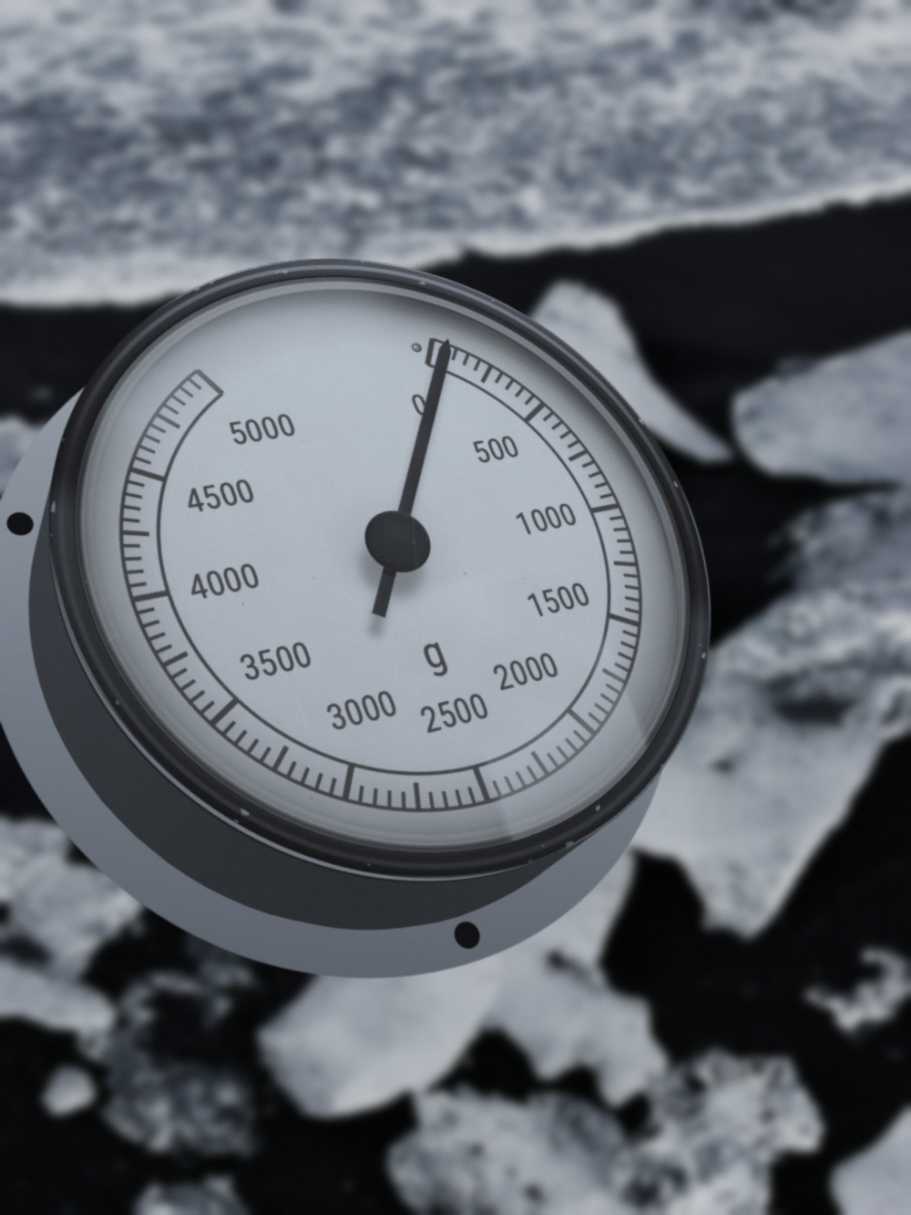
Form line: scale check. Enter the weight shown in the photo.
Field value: 50 g
